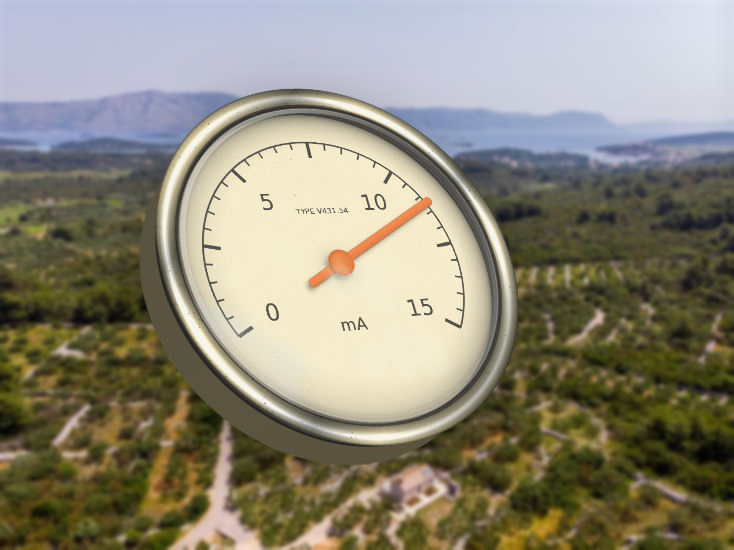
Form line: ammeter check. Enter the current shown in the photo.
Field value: 11.25 mA
